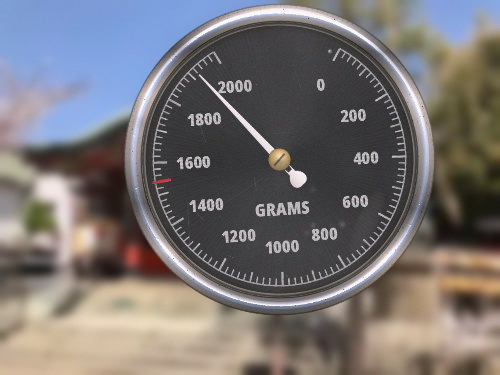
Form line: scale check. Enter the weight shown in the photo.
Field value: 1920 g
